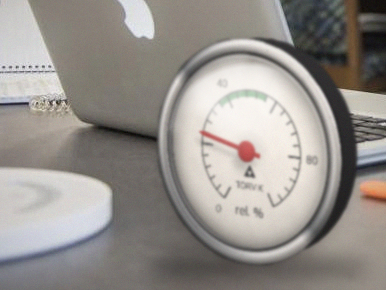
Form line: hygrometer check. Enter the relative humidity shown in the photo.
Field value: 24 %
